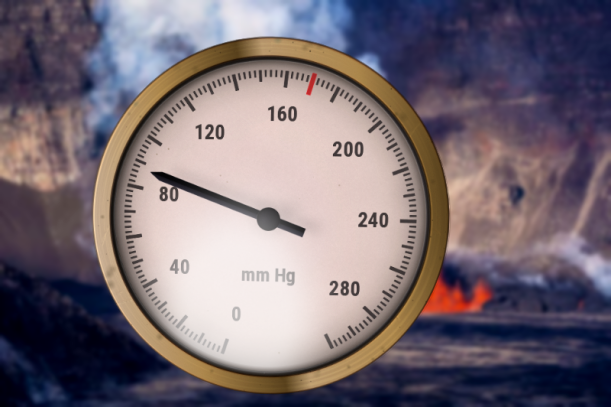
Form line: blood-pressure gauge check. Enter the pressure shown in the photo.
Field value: 88 mmHg
